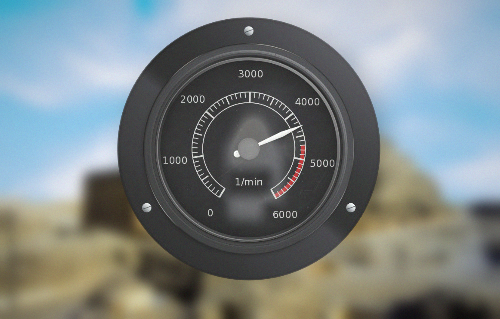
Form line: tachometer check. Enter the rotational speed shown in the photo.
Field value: 4300 rpm
